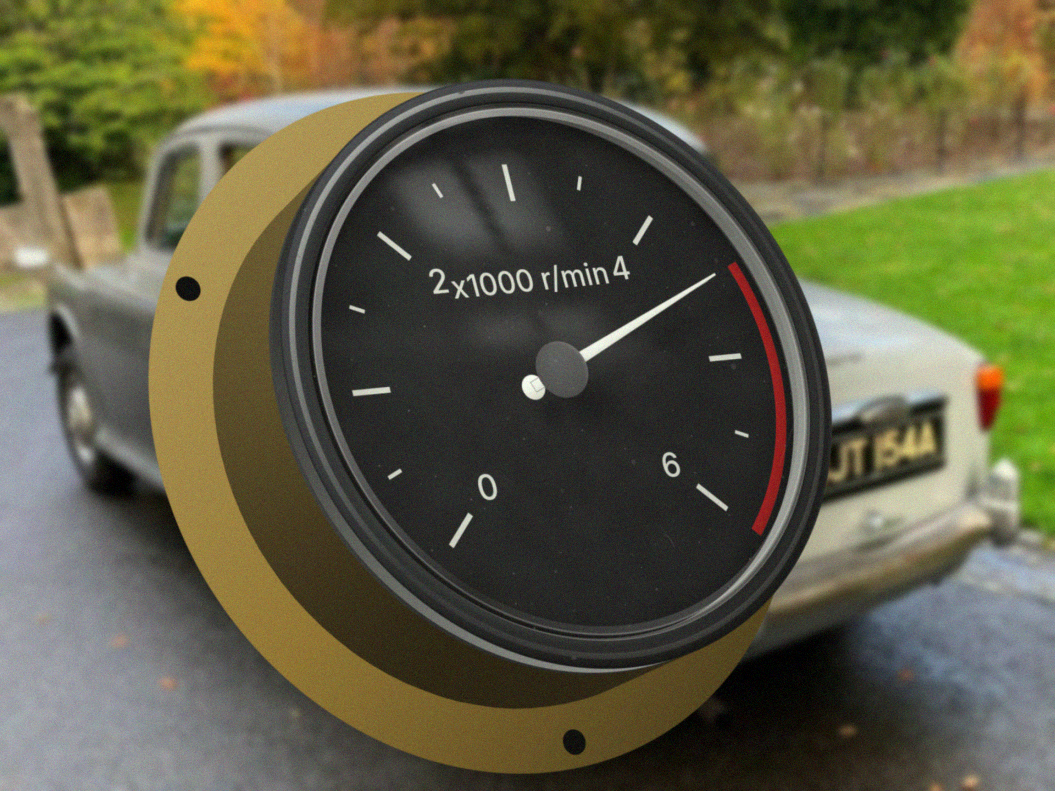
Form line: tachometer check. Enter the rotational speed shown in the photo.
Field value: 4500 rpm
